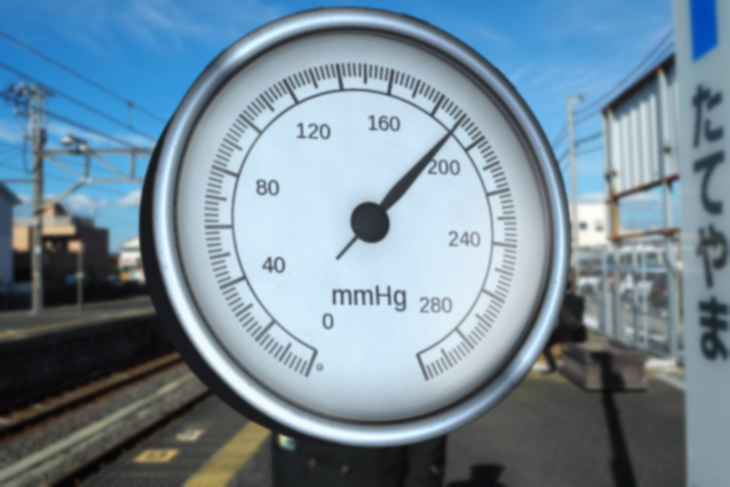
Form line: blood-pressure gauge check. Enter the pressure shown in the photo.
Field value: 190 mmHg
